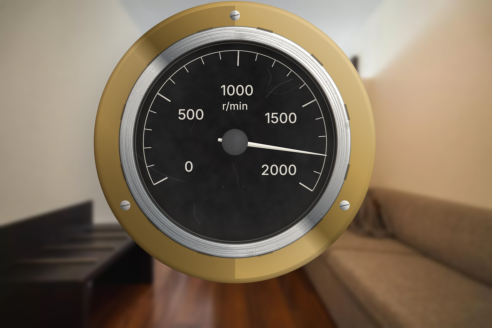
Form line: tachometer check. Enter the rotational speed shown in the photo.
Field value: 1800 rpm
